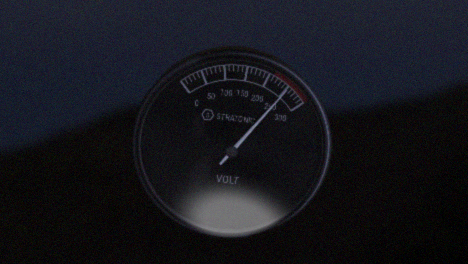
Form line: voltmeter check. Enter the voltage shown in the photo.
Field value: 250 V
